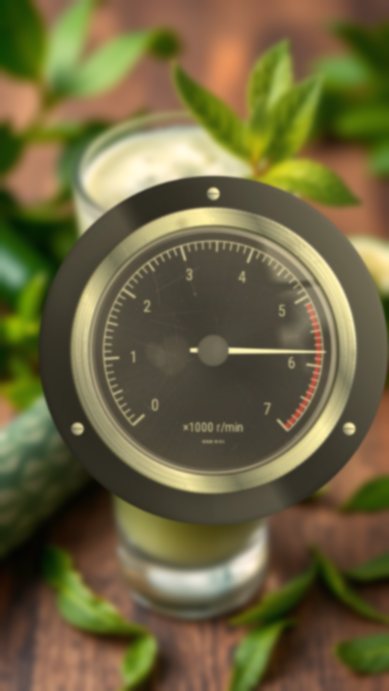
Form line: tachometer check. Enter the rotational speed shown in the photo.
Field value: 5800 rpm
